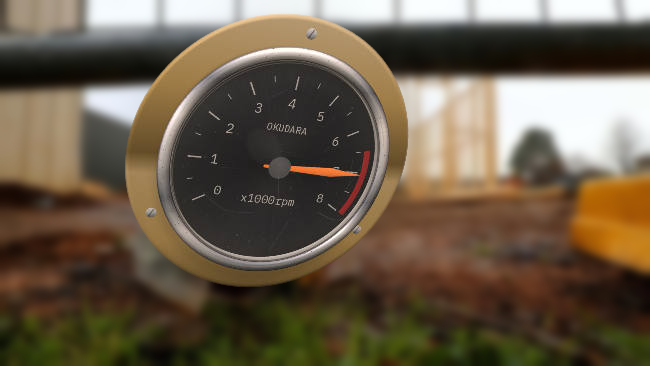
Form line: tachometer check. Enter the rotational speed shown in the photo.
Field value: 7000 rpm
